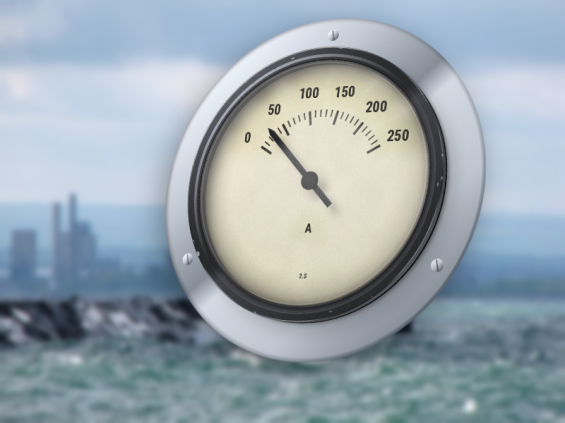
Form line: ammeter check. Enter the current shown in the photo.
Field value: 30 A
